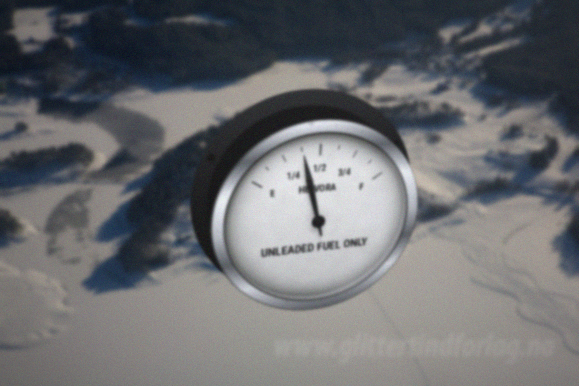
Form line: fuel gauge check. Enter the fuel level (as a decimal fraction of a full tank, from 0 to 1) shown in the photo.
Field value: 0.375
